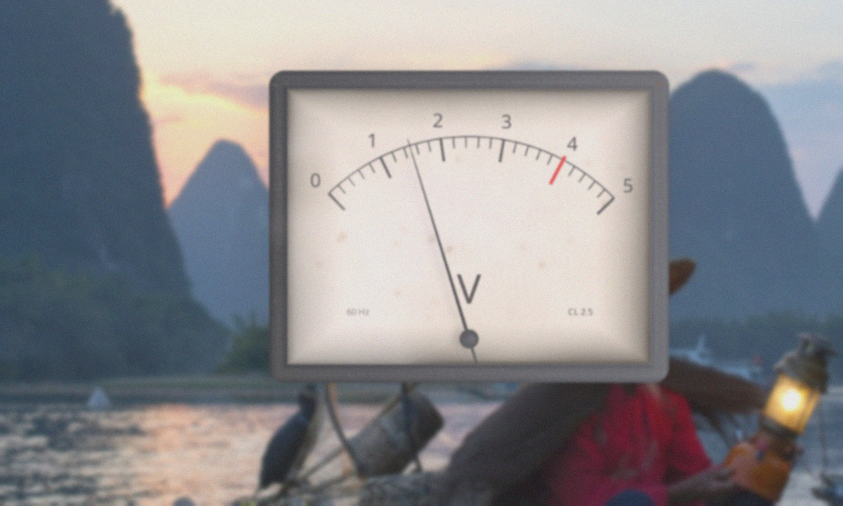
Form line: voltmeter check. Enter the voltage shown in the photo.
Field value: 1.5 V
